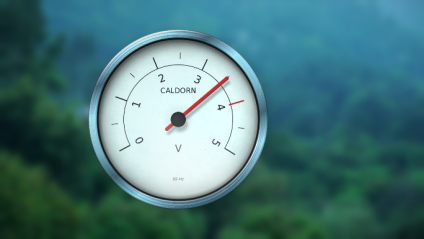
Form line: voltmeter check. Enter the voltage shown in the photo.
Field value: 3.5 V
